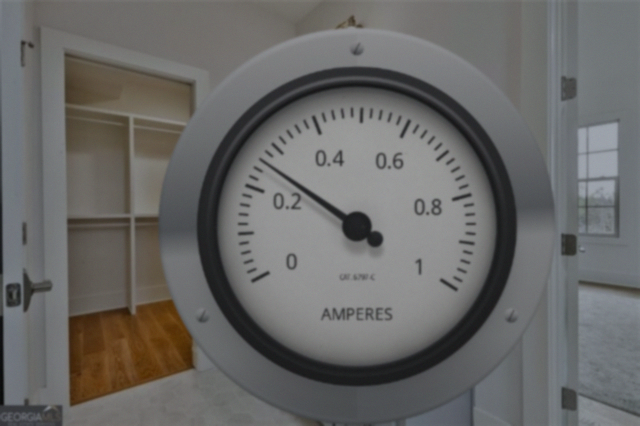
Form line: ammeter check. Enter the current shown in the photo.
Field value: 0.26 A
